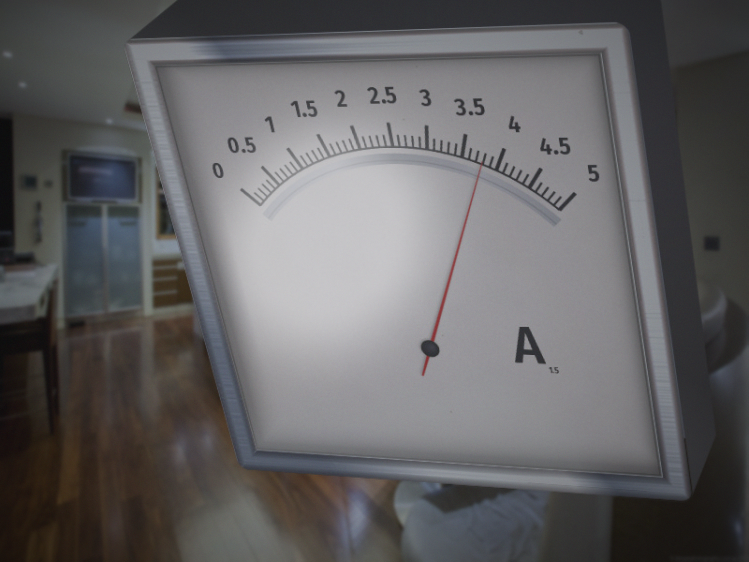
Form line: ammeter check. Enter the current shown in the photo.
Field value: 3.8 A
